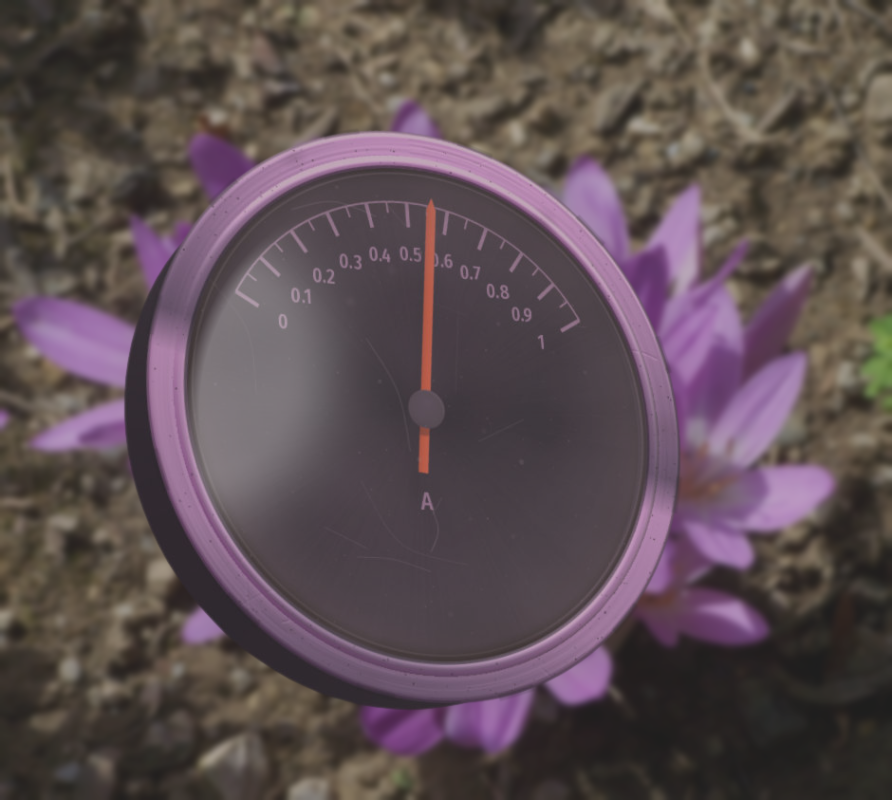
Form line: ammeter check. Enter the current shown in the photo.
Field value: 0.55 A
